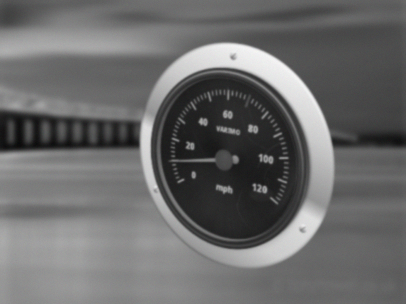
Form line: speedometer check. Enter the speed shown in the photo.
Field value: 10 mph
